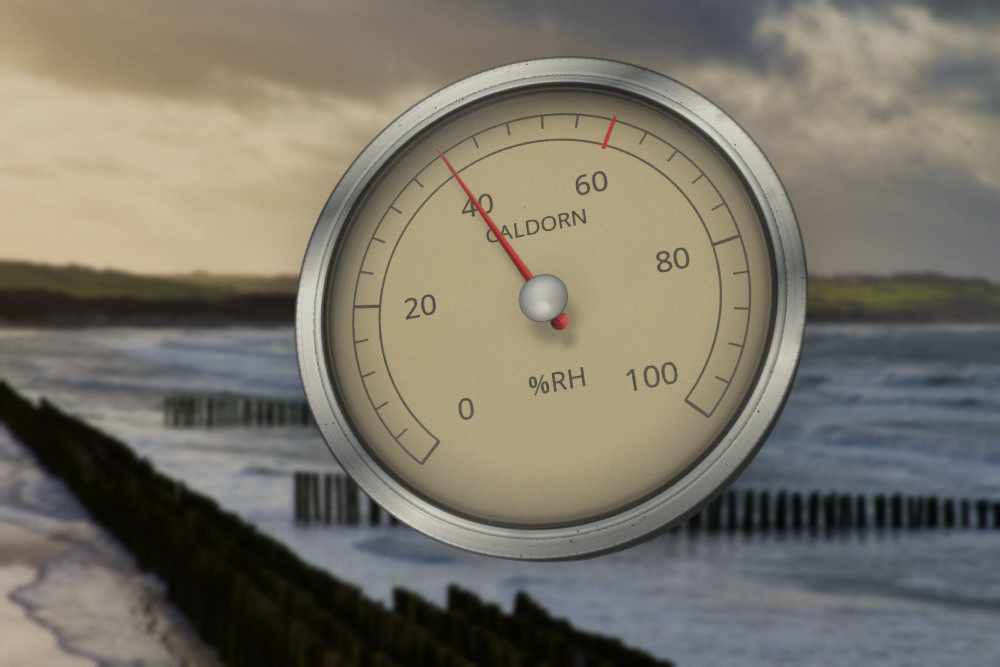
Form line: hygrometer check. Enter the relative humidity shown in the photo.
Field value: 40 %
